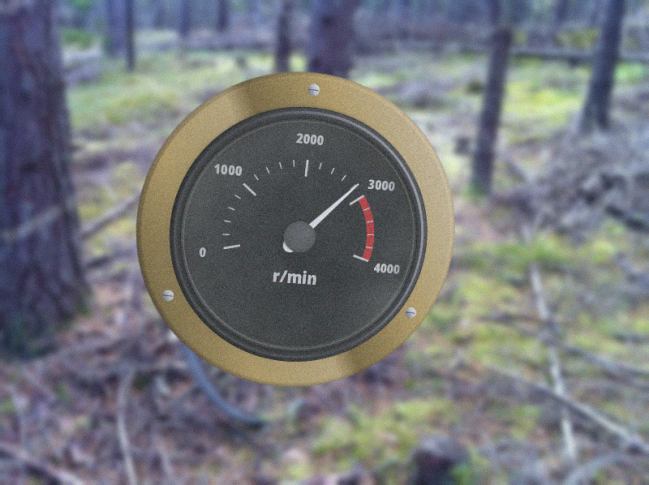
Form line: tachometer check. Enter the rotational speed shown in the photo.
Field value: 2800 rpm
